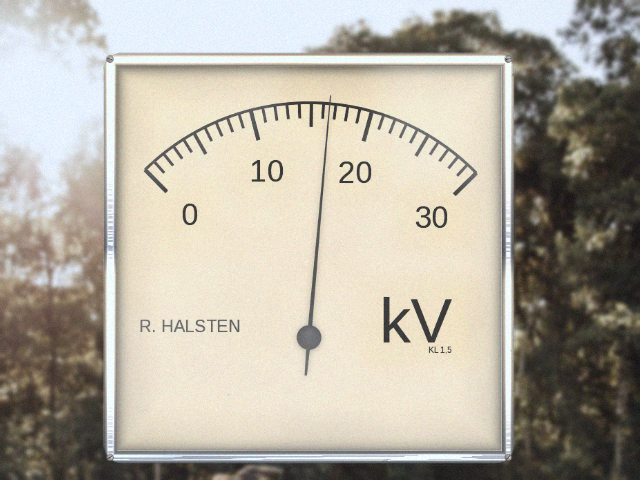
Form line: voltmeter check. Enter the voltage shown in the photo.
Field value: 16.5 kV
